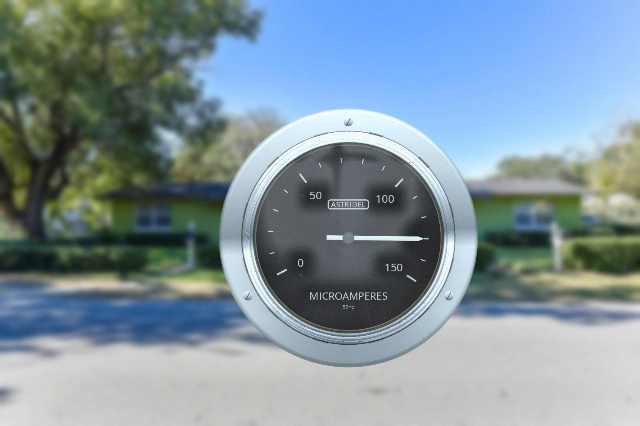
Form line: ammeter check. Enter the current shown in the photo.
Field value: 130 µA
